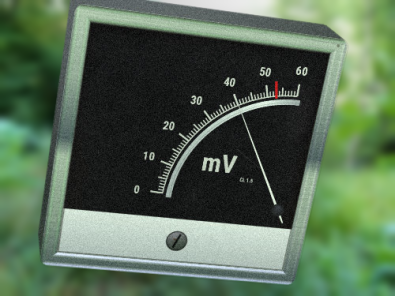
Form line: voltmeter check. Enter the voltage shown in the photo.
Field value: 40 mV
